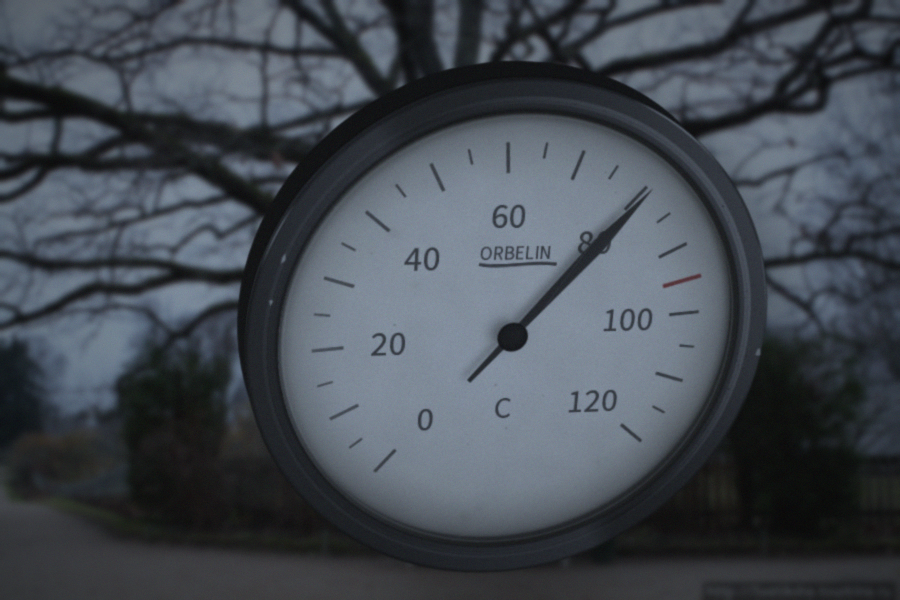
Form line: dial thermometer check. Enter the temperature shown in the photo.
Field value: 80 °C
